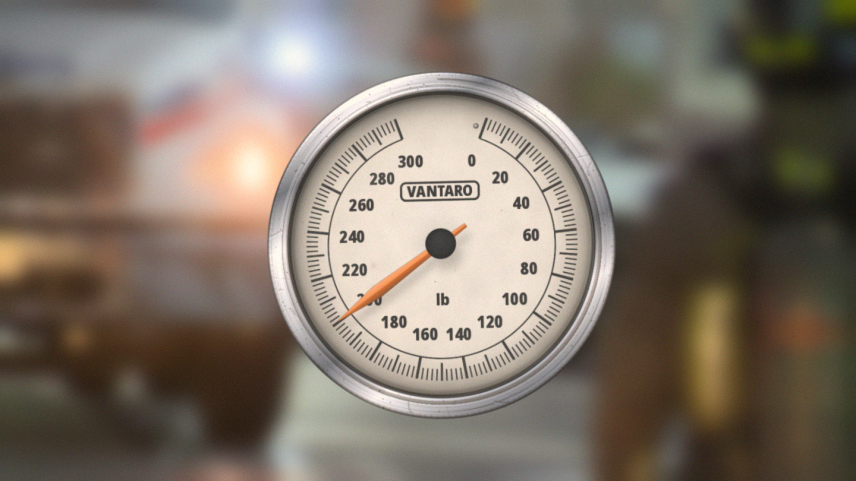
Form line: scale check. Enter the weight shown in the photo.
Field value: 200 lb
